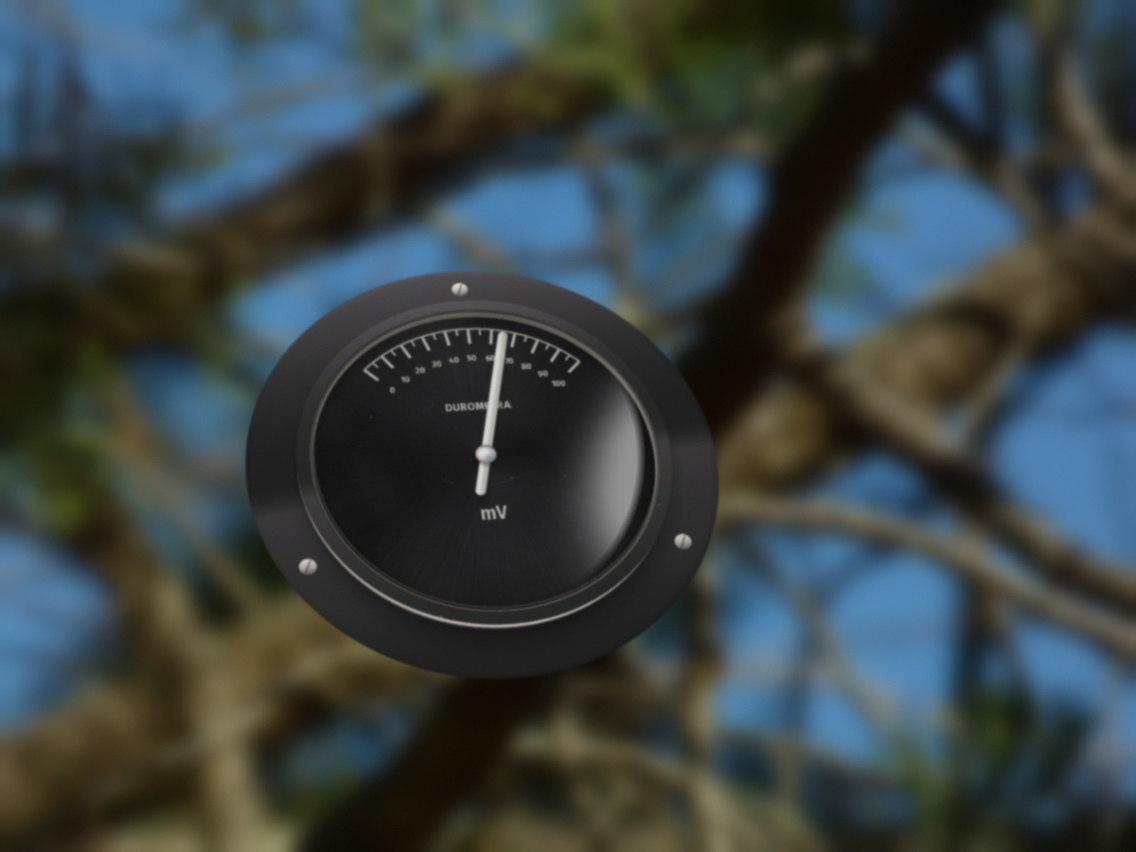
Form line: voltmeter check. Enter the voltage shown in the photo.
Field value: 65 mV
